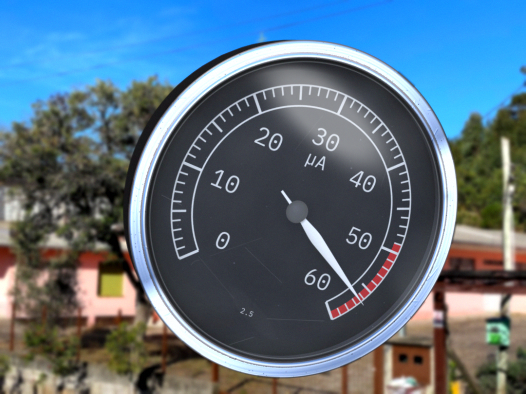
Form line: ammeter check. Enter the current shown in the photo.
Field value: 56.5 µA
